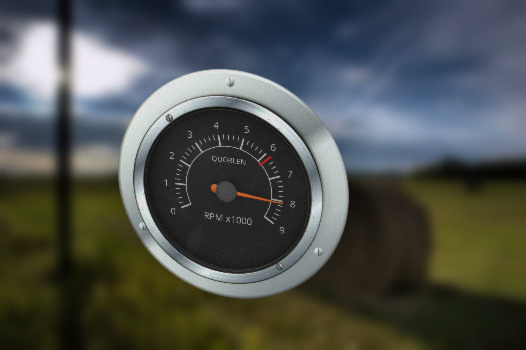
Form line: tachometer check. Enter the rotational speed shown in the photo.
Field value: 8000 rpm
